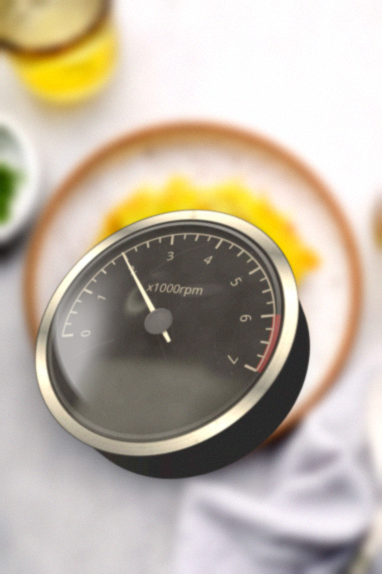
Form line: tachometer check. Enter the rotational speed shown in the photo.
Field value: 2000 rpm
